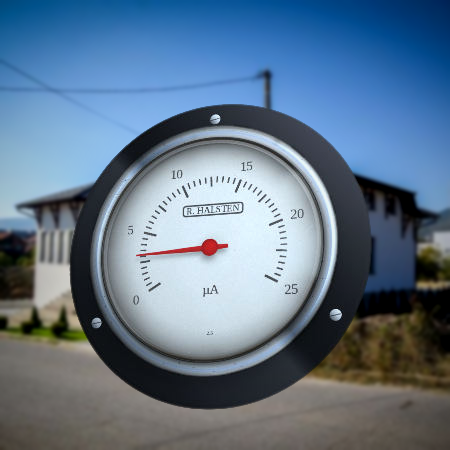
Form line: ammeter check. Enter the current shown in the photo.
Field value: 3 µA
